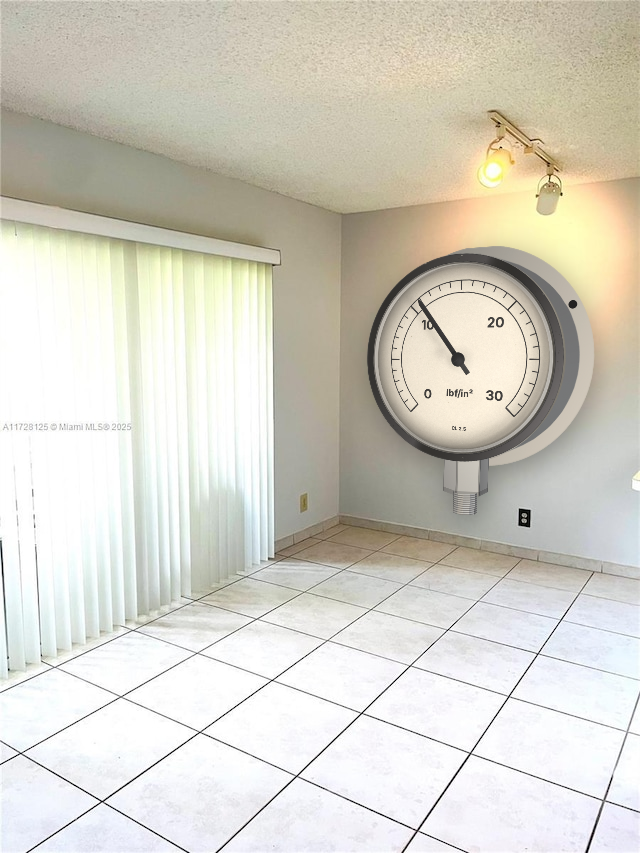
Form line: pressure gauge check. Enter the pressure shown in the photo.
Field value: 11 psi
